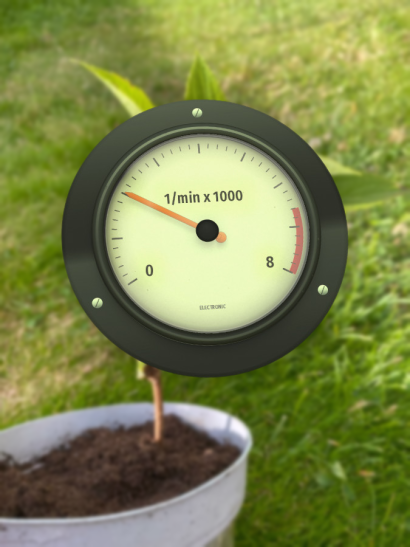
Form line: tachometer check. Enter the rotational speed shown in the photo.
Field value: 2000 rpm
